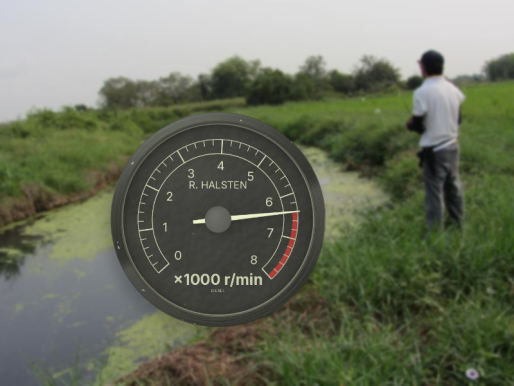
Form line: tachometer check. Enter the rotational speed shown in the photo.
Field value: 6400 rpm
